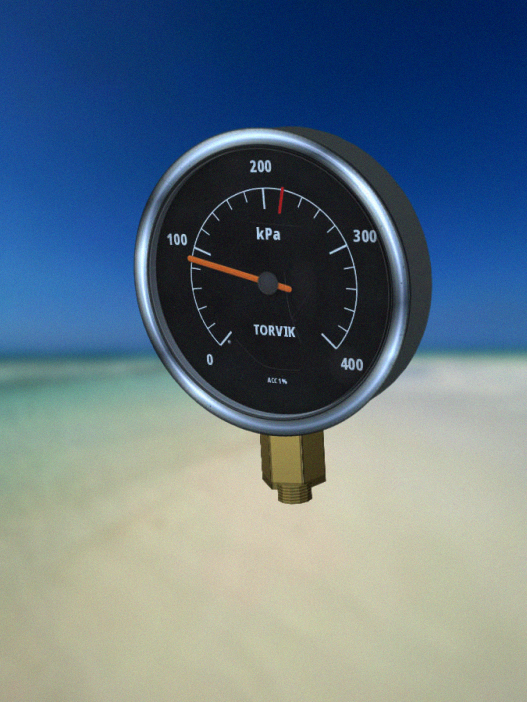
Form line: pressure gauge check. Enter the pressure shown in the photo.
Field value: 90 kPa
